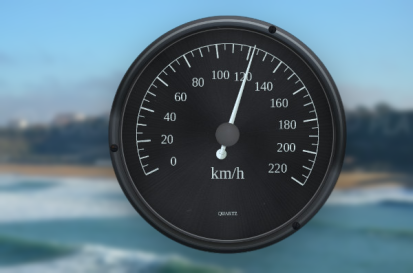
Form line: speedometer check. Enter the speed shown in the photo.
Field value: 122.5 km/h
